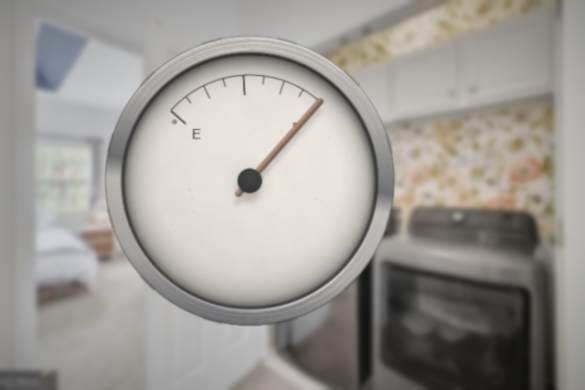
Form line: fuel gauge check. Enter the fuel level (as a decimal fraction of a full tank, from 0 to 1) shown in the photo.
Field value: 1
